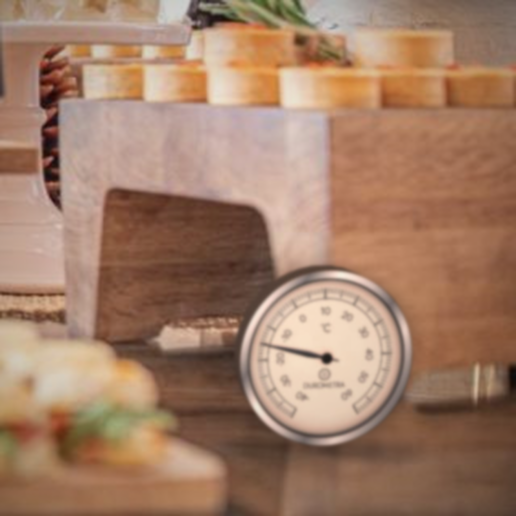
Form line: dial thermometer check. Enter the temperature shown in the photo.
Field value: -15 °C
